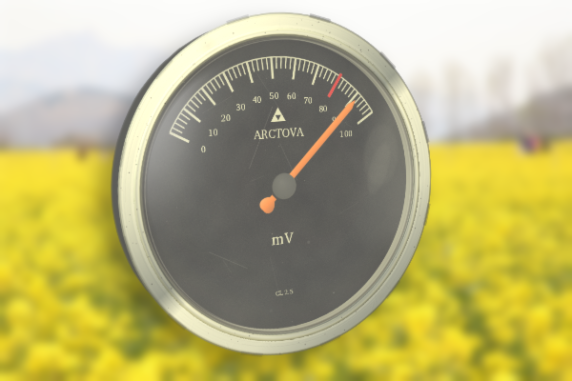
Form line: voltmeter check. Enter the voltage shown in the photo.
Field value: 90 mV
